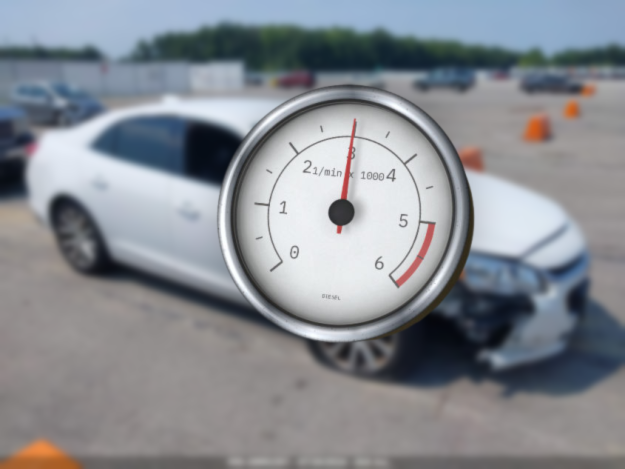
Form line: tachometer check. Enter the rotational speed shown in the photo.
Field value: 3000 rpm
